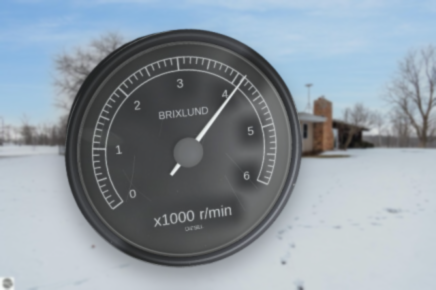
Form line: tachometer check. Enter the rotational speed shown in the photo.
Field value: 4100 rpm
